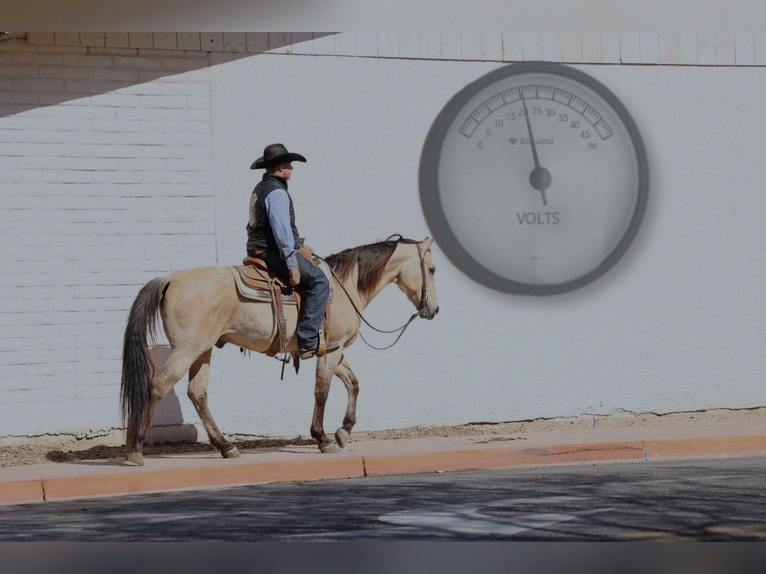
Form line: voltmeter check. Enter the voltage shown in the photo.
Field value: 20 V
